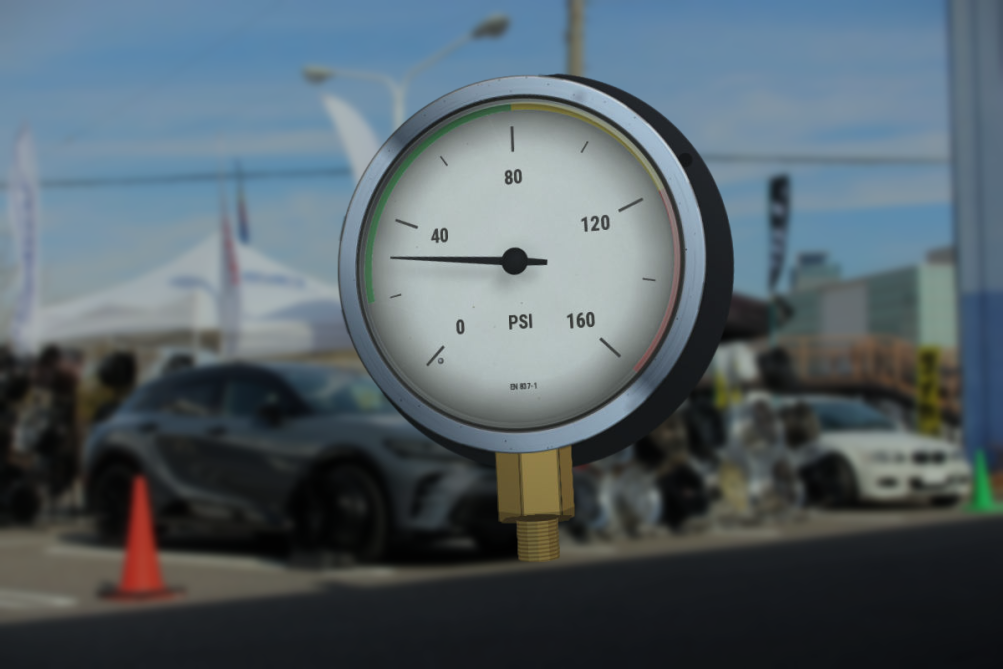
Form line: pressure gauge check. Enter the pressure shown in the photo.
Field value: 30 psi
